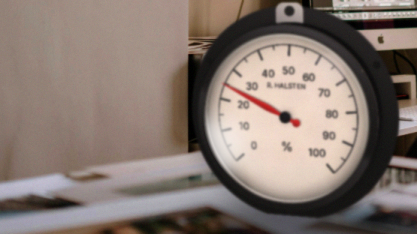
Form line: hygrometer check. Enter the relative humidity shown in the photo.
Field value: 25 %
